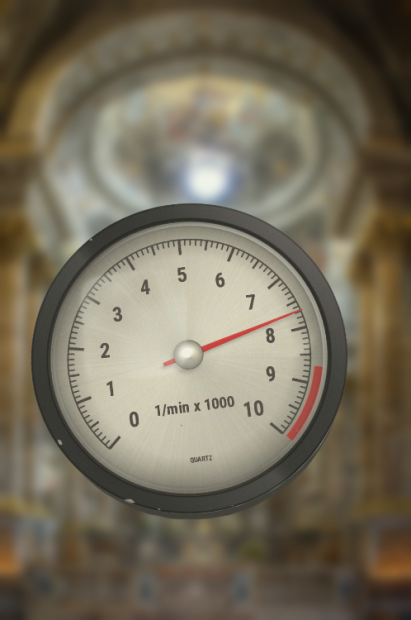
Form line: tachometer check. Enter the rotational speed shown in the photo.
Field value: 7700 rpm
